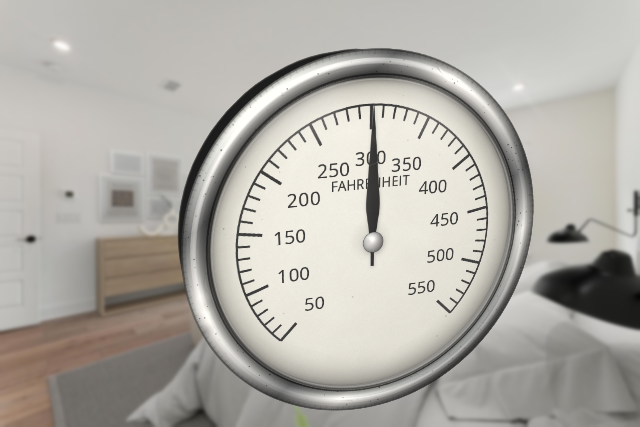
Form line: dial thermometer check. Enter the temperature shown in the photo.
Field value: 300 °F
